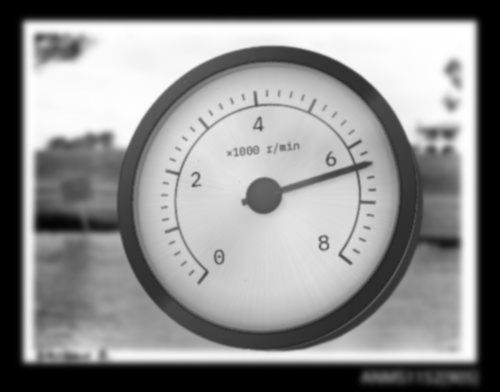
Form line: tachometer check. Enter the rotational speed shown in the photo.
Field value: 6400 rpm
